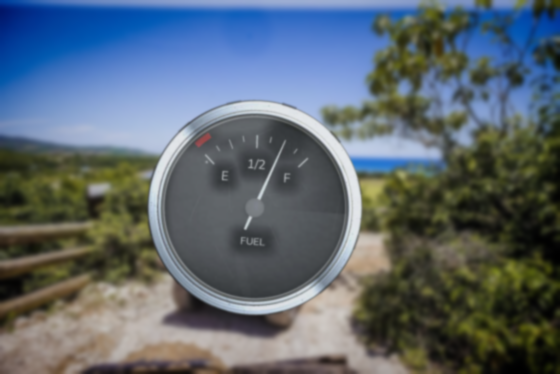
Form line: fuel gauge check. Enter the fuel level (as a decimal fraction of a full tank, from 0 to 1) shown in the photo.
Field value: 0.75
